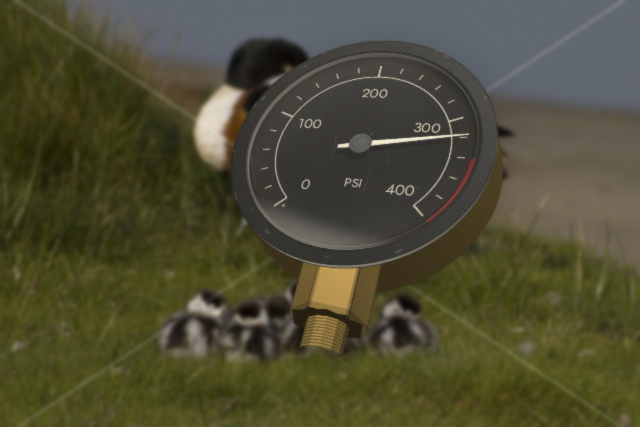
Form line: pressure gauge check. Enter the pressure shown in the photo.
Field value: 320 psi
